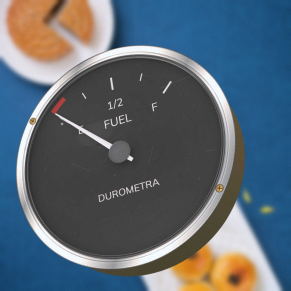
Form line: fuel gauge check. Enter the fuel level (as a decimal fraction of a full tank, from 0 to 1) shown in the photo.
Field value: 0
